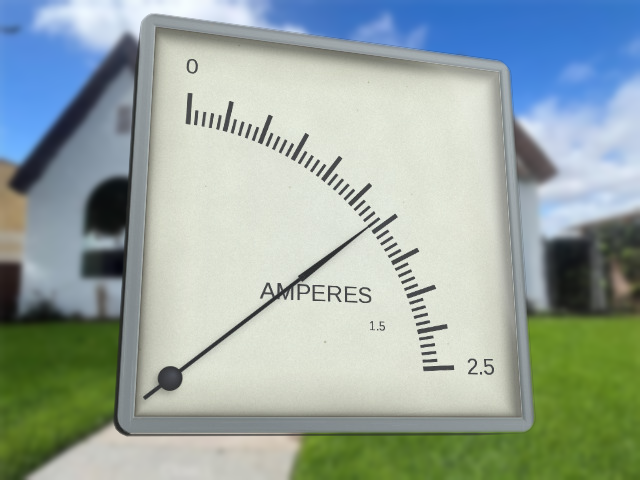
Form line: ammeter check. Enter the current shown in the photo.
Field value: 1.45 A
